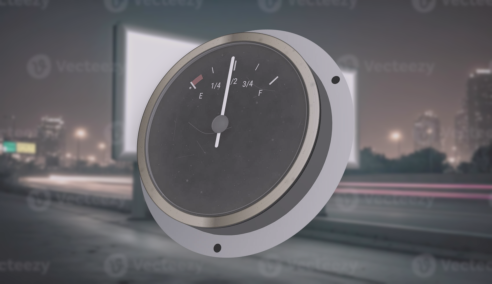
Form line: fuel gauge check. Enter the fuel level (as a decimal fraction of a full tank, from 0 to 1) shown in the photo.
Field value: 0.5
